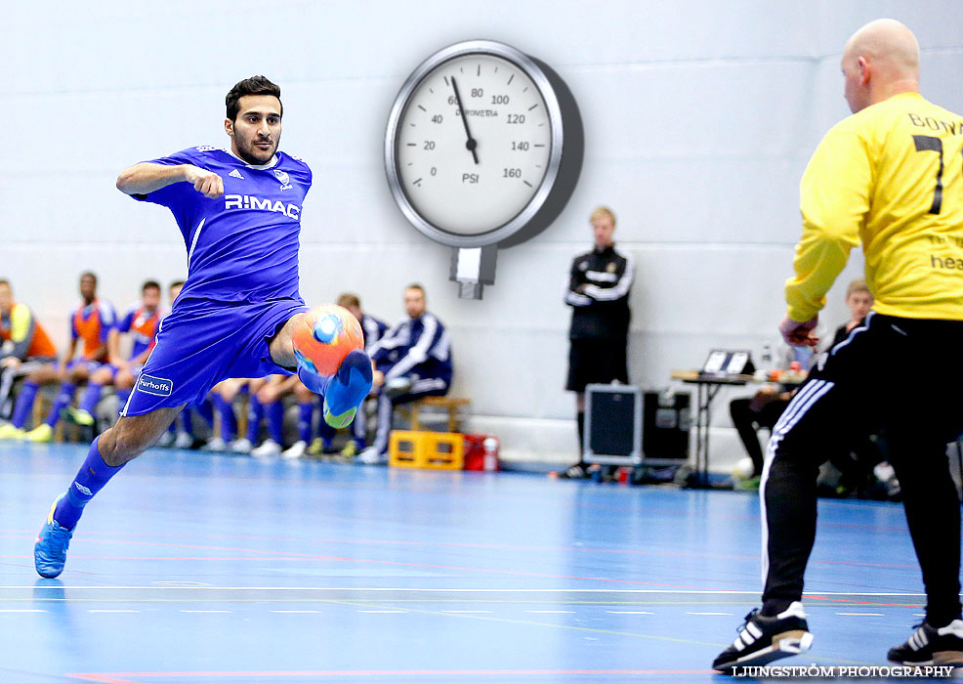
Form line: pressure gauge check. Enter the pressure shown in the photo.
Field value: 65 psi
